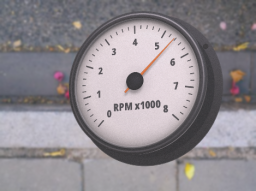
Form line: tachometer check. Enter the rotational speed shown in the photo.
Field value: 5400 rpm
